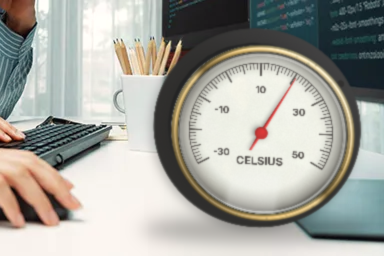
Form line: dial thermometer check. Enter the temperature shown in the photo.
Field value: 20 °C
